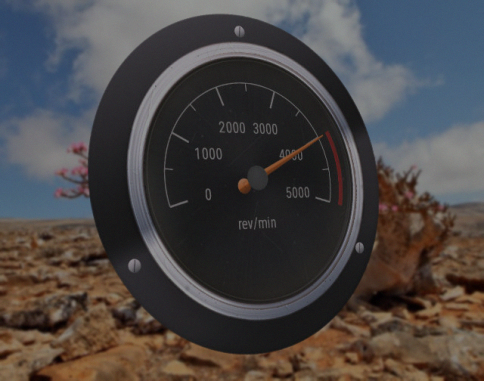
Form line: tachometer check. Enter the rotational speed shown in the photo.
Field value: 4000 rpm
